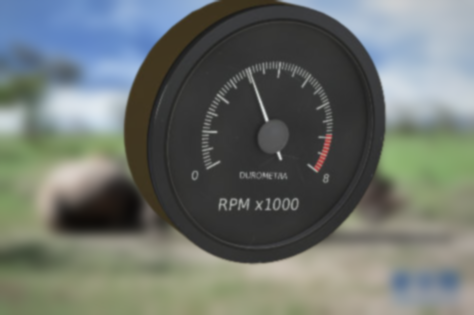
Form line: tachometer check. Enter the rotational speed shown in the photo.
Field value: 3000 rpm
